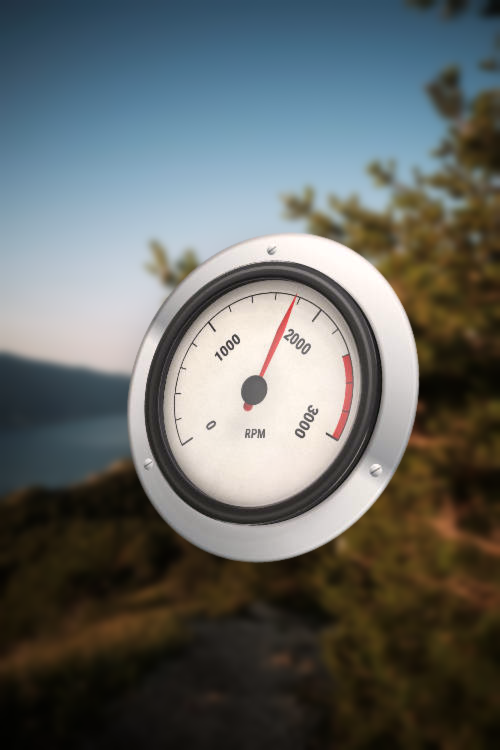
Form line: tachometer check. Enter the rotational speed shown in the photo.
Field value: 1800 rpm
